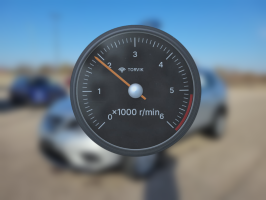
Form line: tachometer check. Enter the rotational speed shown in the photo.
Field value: 1900 rpm
